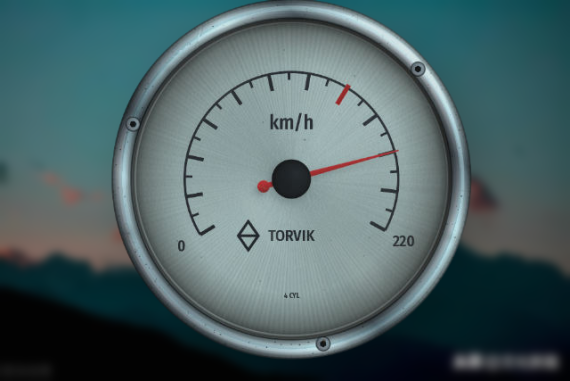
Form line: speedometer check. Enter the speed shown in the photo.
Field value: 180 km/h
